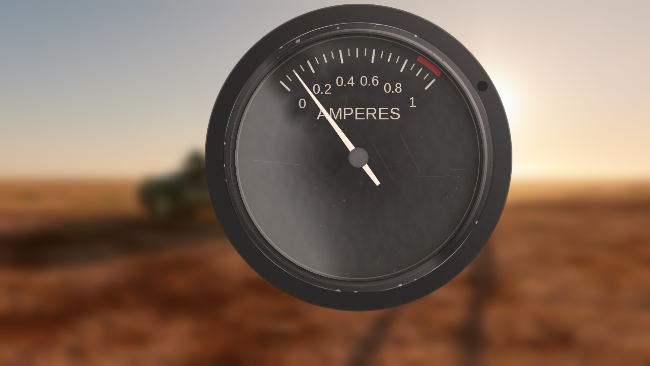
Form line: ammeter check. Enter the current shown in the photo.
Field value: 0.1 A
